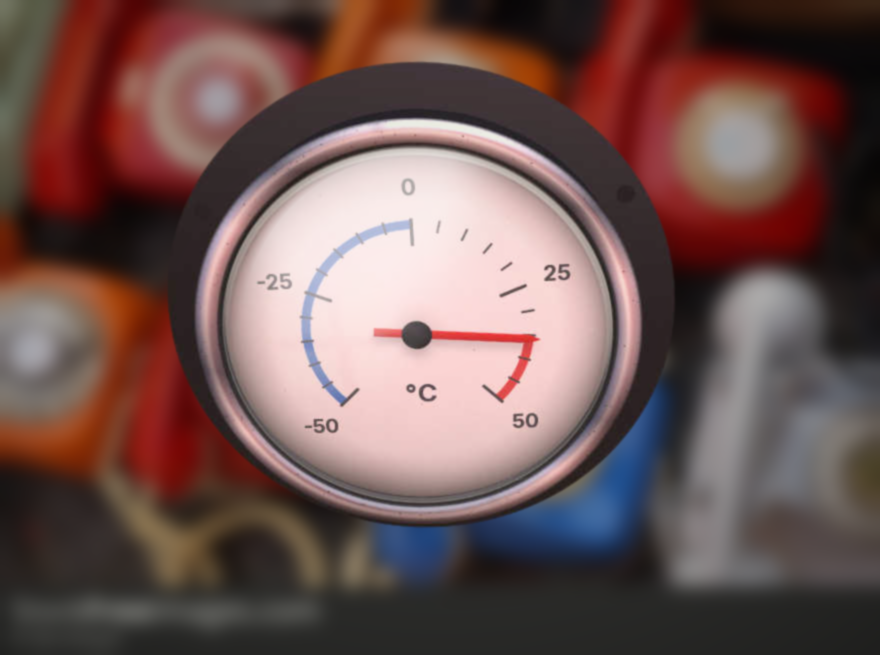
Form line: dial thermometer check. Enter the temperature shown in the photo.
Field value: 35 °C
